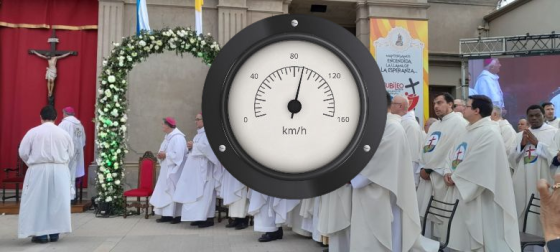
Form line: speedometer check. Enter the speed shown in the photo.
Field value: 90 km/h
